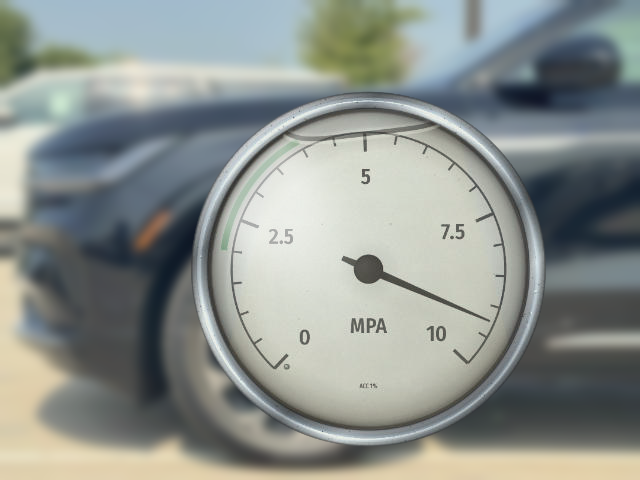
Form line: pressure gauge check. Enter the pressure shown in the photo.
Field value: 9.25 MPa
